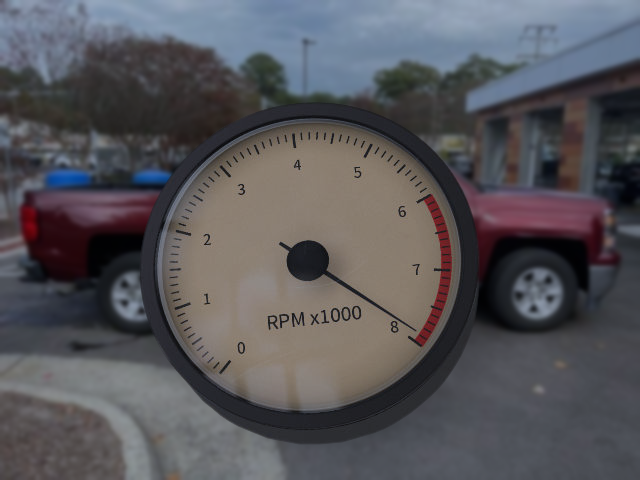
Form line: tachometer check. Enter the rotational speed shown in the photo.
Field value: 7900 rpm
